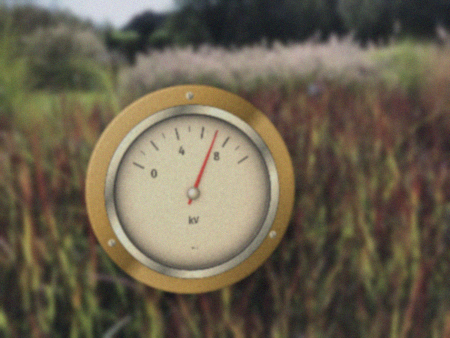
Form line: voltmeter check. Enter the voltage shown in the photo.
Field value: 7 kV
